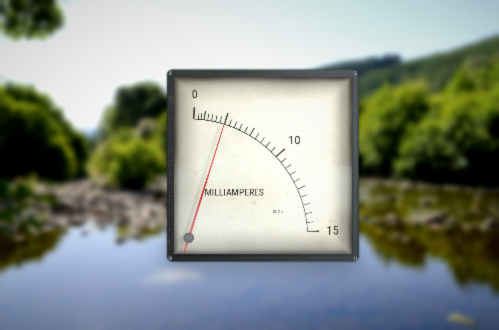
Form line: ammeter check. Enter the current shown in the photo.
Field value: 5 mA
